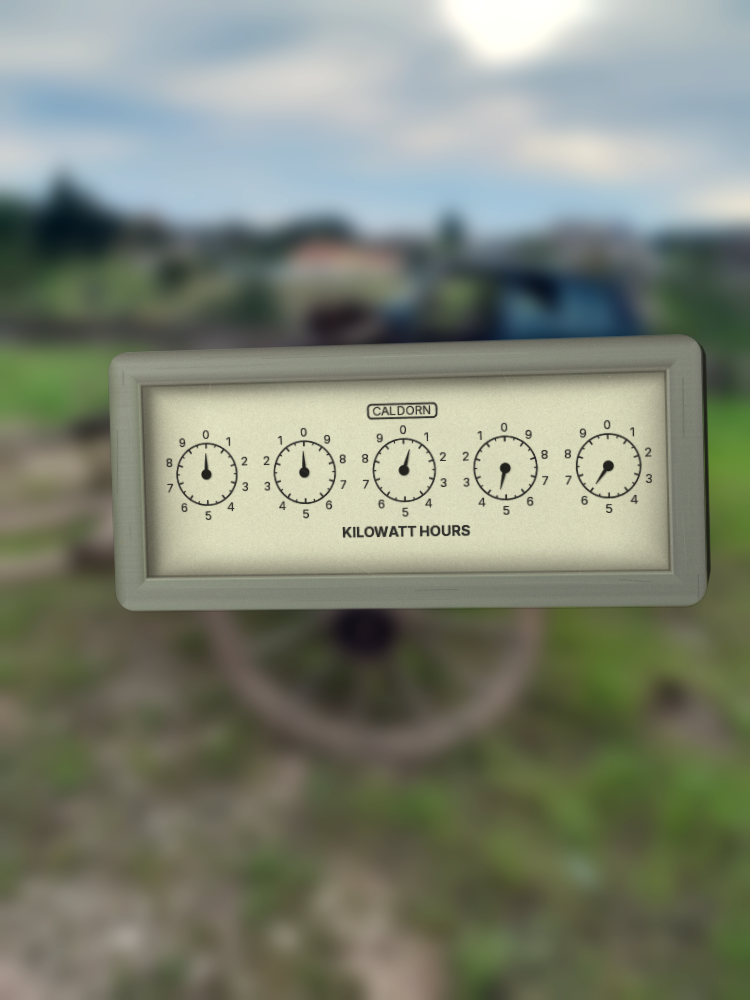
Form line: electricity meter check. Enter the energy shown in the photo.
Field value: 46 kWh
